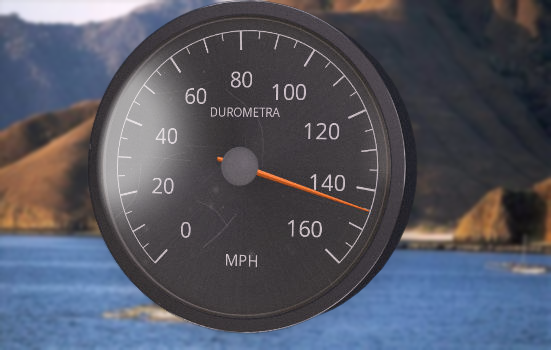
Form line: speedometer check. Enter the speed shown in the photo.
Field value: 145 mph
